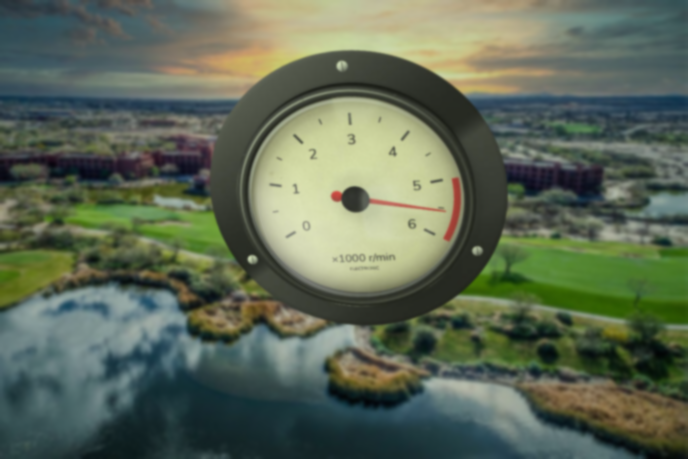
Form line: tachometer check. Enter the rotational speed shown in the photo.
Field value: 5500 rpm
